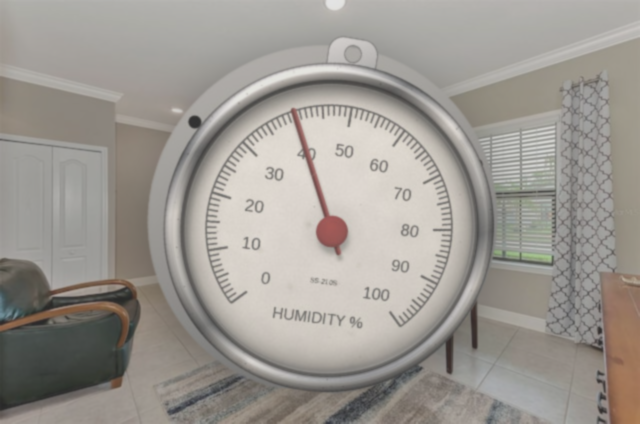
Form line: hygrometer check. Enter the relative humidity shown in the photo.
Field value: 40 %
